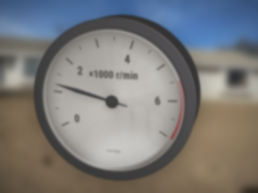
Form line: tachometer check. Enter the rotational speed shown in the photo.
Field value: 1250 rpm
